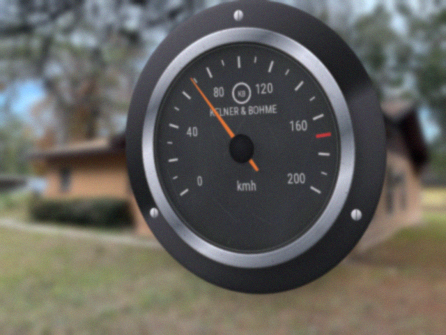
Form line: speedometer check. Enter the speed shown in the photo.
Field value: 70 km/h
